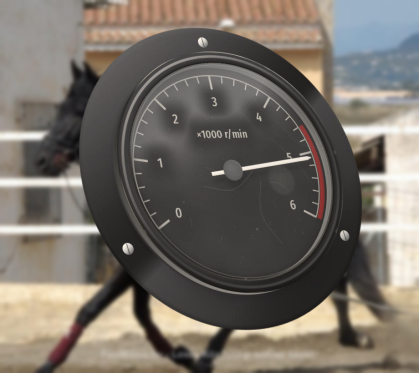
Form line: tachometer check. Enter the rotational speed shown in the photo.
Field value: 5100 rpm
